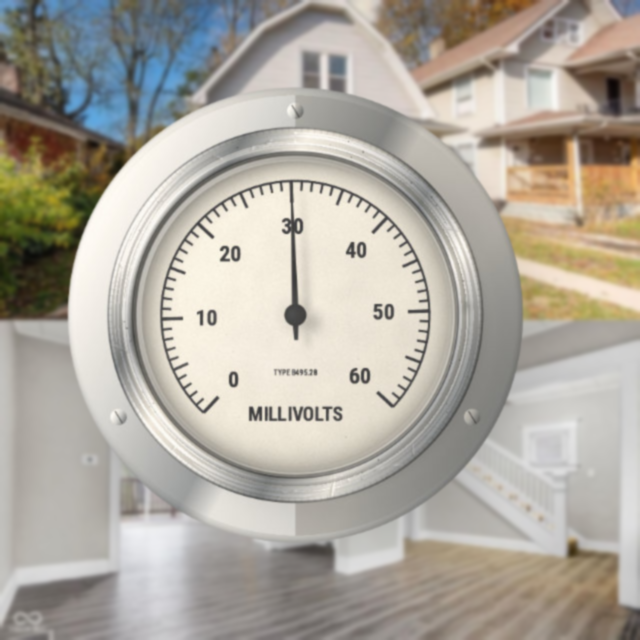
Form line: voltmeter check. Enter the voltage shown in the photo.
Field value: 30 mV
